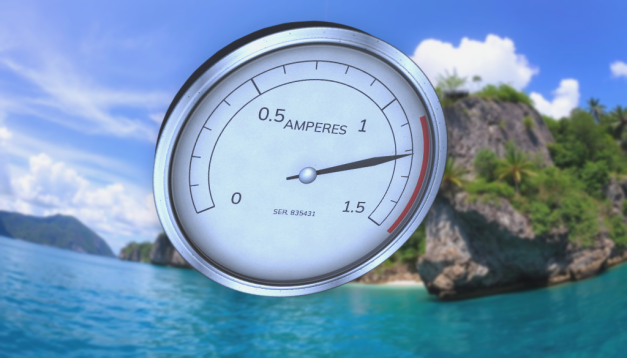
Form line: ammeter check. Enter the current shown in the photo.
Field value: 1.2 A
